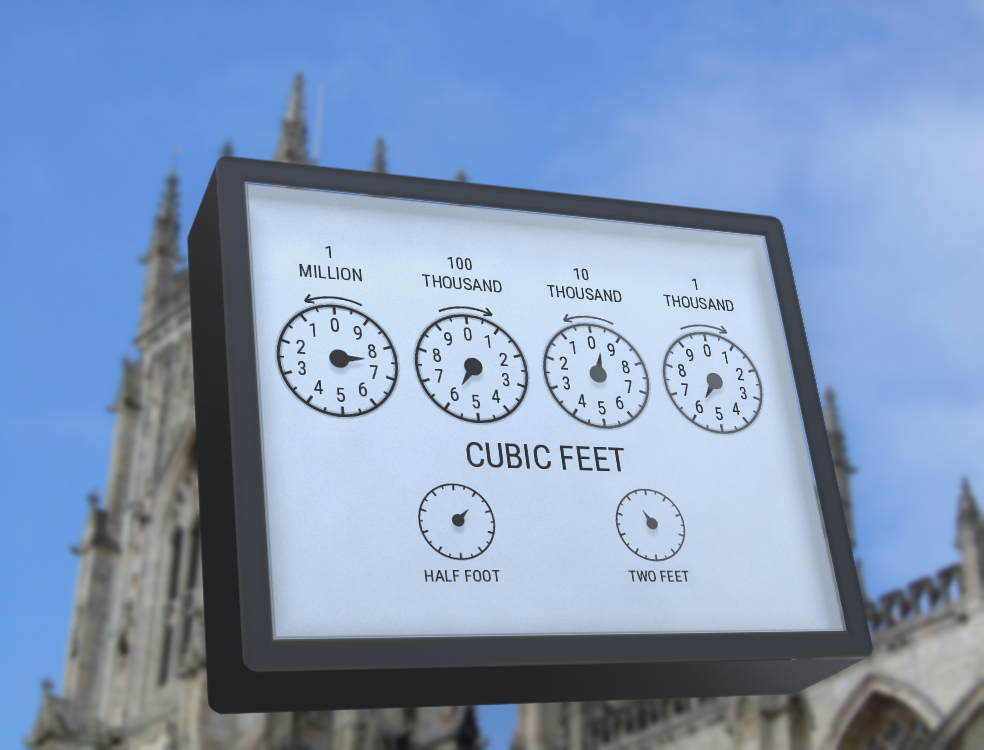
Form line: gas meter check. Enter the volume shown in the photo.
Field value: 759600 ft³
